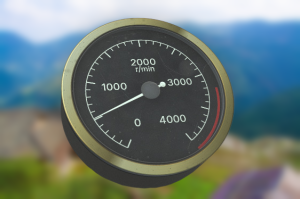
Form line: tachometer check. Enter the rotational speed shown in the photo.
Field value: 500 rpm
